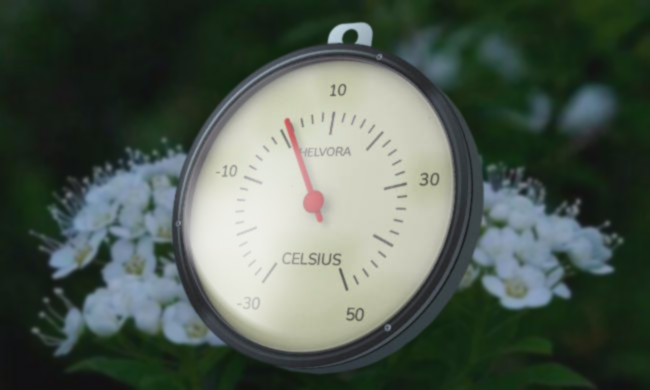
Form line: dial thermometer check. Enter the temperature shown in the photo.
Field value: 2 °C
